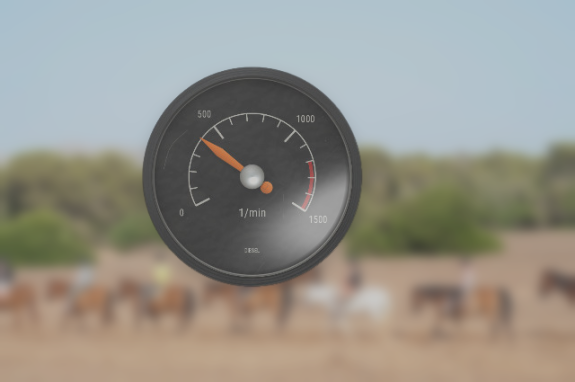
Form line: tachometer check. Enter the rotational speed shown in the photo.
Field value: 400 rpm
